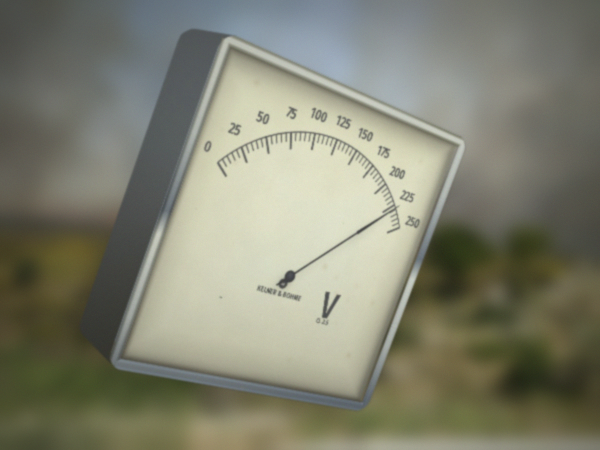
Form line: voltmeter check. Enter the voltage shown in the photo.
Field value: 225 V
